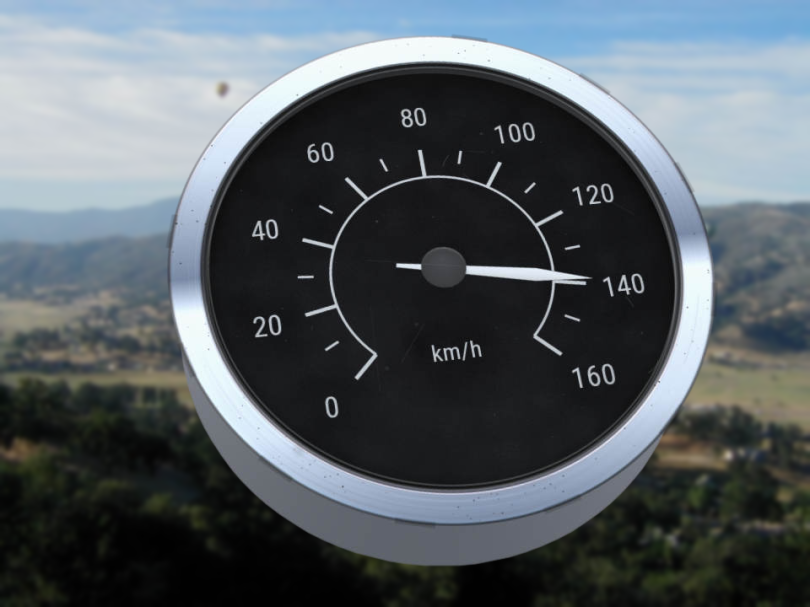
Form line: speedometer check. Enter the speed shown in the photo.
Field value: 140 km/h
